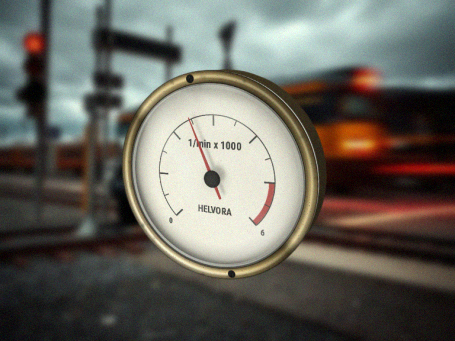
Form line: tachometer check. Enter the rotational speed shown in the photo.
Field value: 2500 rpm
